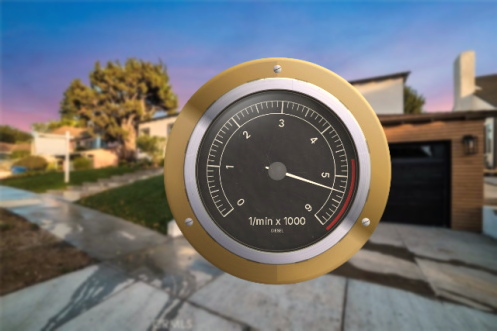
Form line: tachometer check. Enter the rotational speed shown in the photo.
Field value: 5300 rpm
